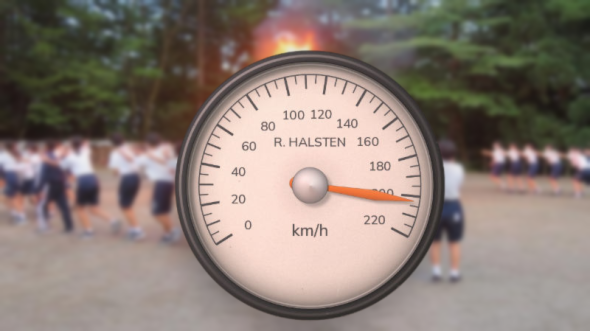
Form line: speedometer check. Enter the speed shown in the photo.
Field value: 202.5 km/h
